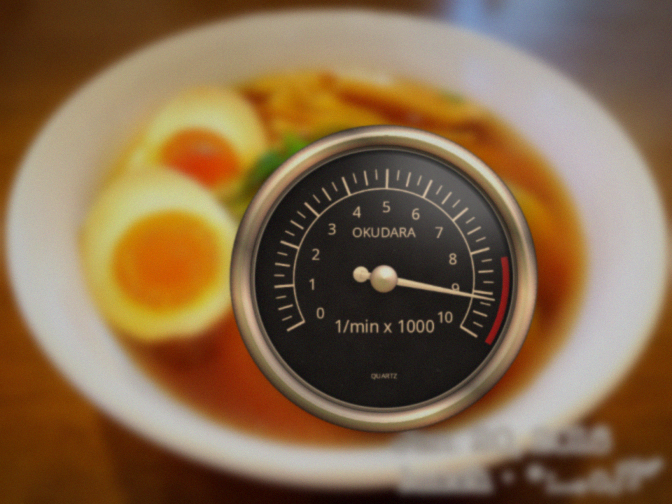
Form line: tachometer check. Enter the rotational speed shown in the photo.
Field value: 9125 rpm
